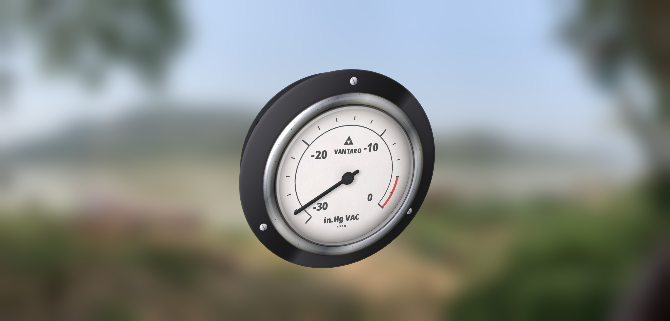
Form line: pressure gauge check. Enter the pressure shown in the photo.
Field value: -28 inHg
